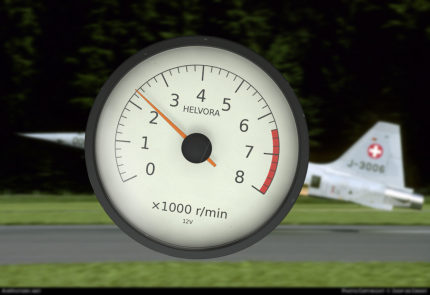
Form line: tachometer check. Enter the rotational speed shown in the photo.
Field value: 2300 rpm
